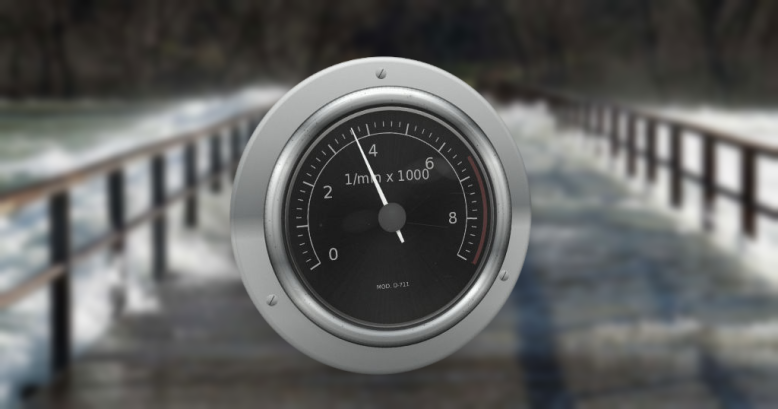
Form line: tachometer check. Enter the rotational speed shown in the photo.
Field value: 3600 rpm
